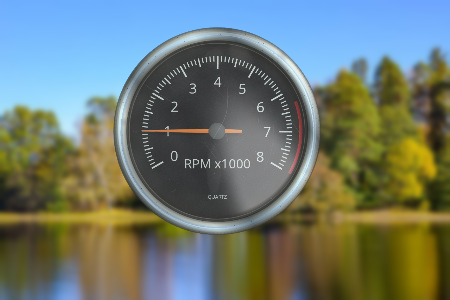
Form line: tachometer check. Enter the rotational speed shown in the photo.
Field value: 1000 rpm
